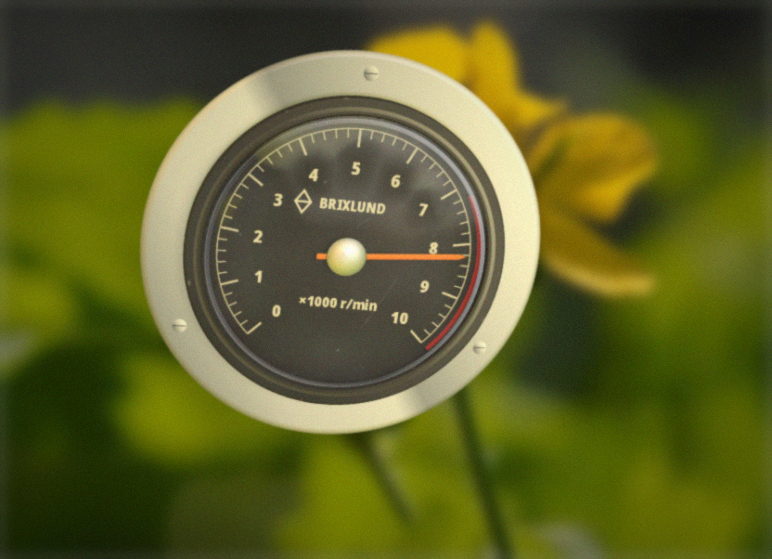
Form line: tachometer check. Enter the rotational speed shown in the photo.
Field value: 8200 rpm
